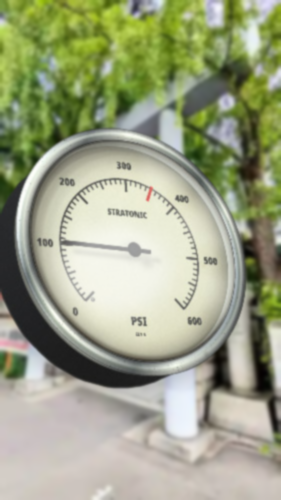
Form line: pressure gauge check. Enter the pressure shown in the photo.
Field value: 100 psi
